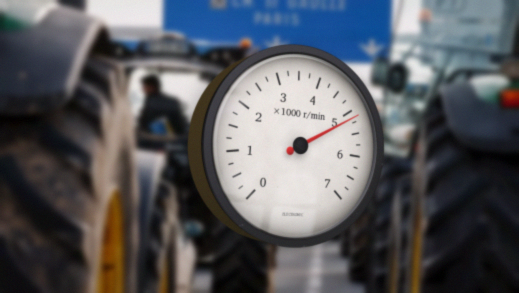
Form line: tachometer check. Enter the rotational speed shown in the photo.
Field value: 5125 rpm
